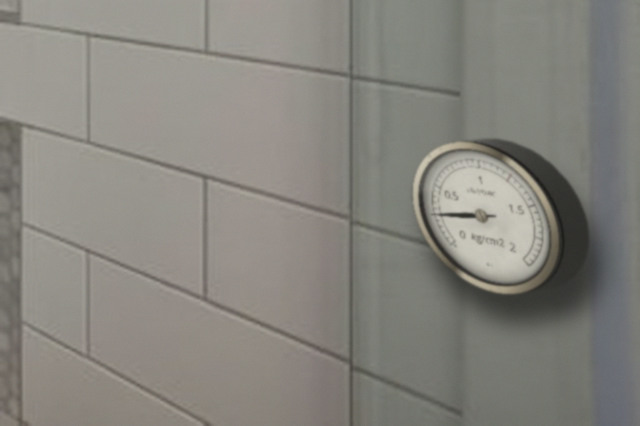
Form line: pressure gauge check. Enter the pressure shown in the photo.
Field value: 0.25 kg/cm²
